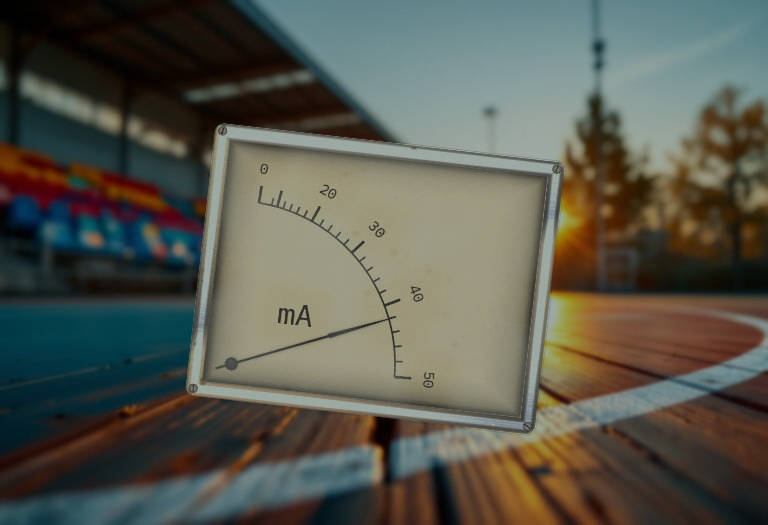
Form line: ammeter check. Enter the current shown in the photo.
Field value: 42 mA
